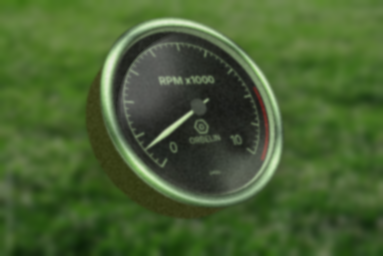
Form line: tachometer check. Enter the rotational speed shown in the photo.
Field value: 600 rpm
